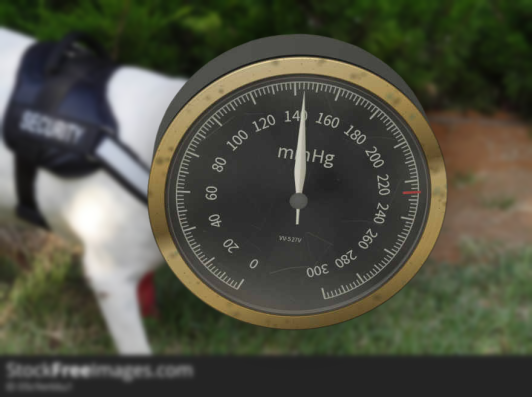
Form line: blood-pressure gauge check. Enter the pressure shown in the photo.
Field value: 144 mmHg
